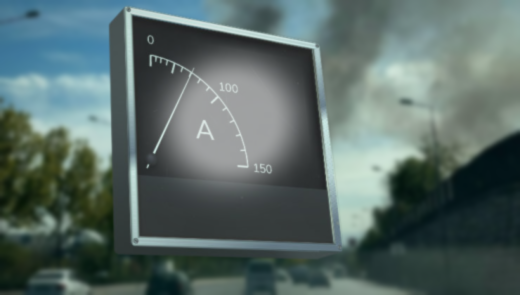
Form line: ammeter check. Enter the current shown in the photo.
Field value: 70 A
